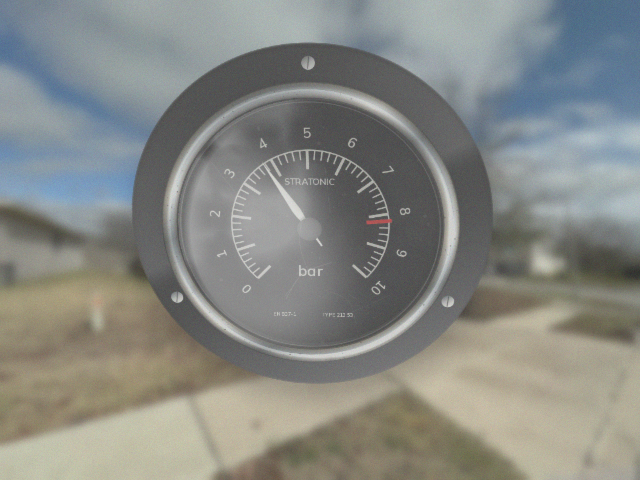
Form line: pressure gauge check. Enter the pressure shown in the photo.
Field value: 3.8 bar
